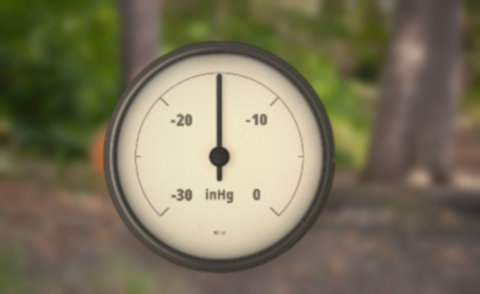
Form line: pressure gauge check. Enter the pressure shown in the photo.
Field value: -15 inHg
